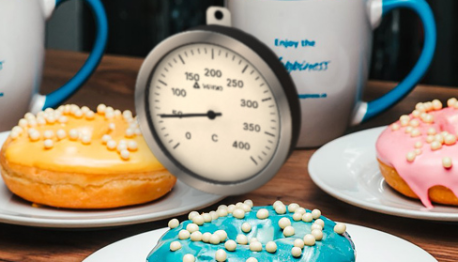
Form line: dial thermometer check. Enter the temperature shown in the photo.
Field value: 50 °C
